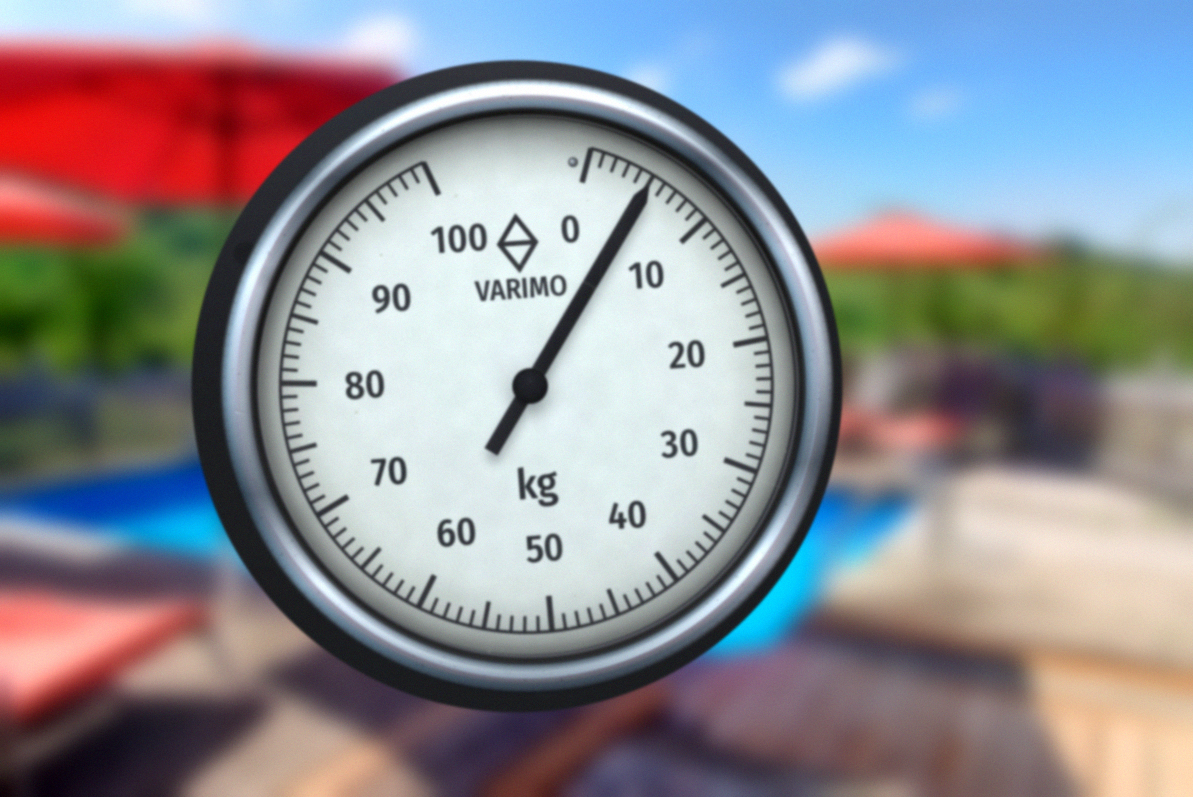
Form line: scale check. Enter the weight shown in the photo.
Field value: 5 kg
